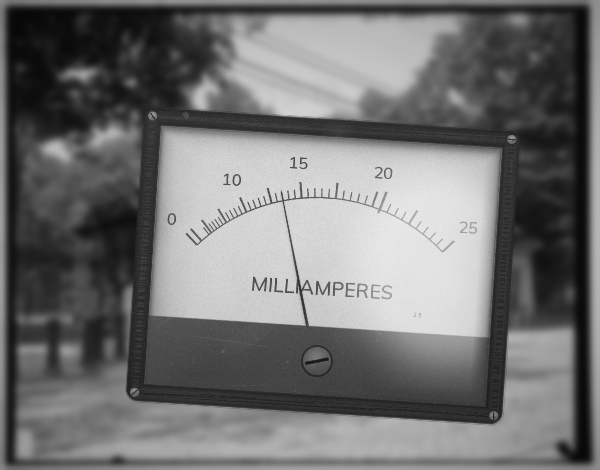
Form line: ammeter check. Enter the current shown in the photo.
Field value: 13.5 mA
